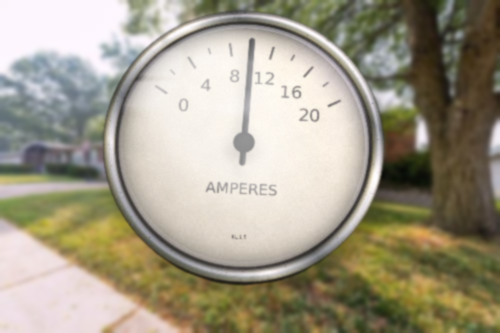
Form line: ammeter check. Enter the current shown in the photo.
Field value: 10 A
